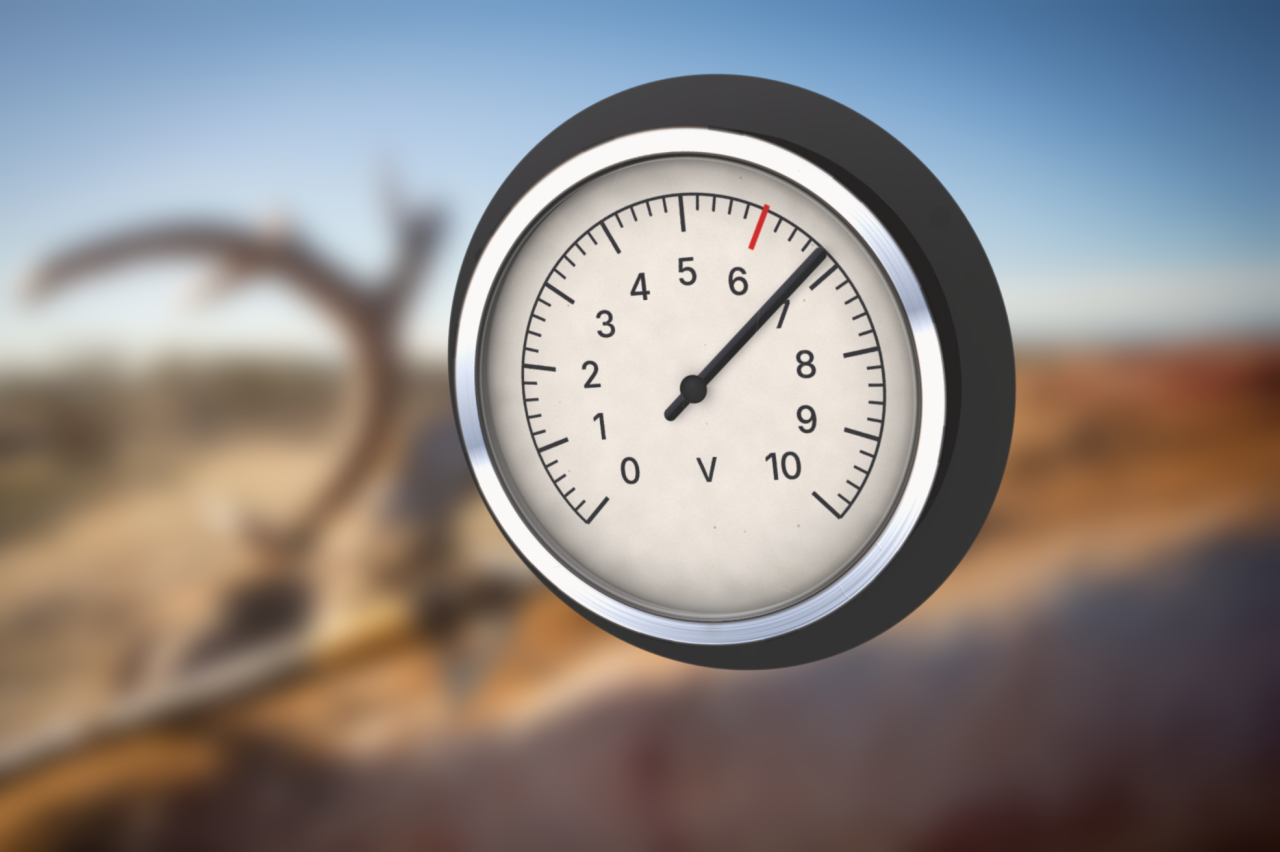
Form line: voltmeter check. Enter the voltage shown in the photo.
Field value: 6.8 V
